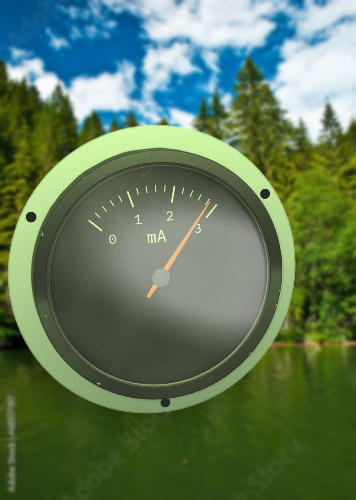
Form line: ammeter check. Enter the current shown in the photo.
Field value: 2.8 mA
